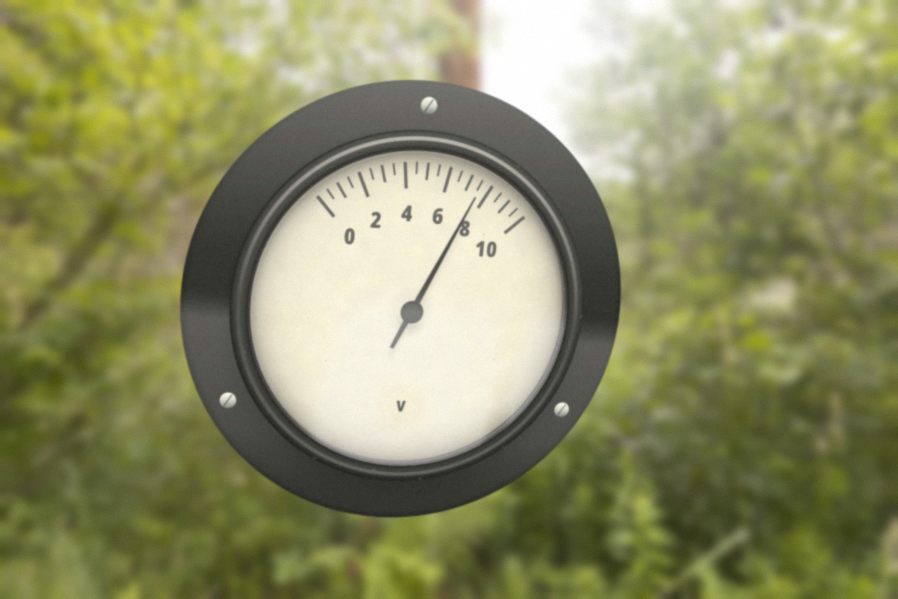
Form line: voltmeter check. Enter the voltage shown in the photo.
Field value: 7.5 V
